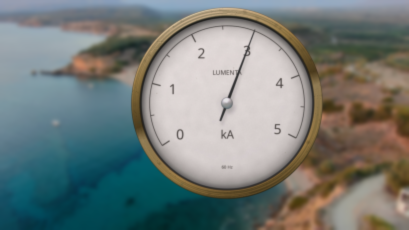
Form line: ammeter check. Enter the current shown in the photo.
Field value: 3 kA
